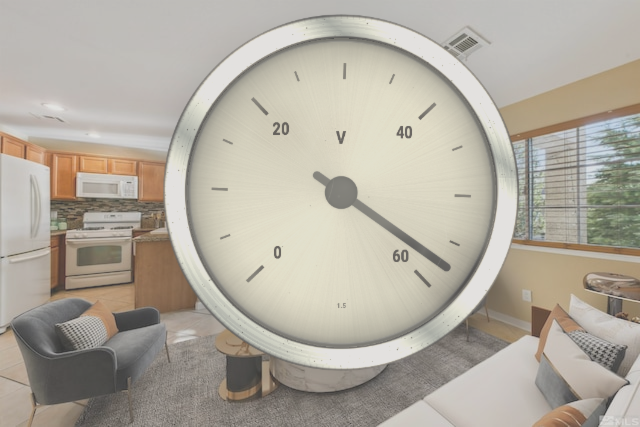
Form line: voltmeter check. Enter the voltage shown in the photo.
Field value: 57.5 V
